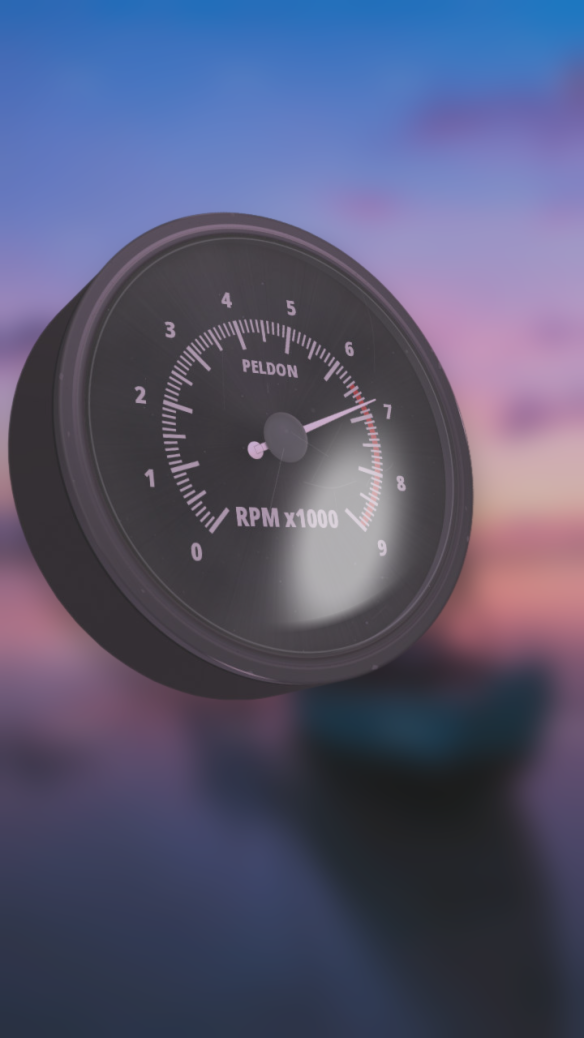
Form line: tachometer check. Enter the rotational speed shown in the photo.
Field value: 6800 rpm
